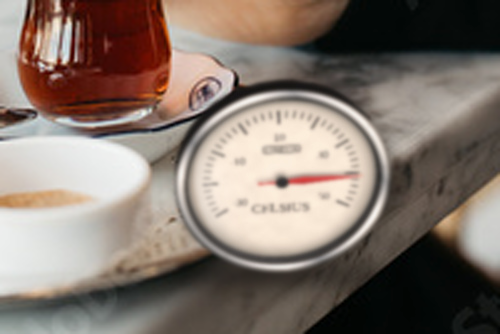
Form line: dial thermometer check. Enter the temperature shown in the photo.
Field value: 40 °C
